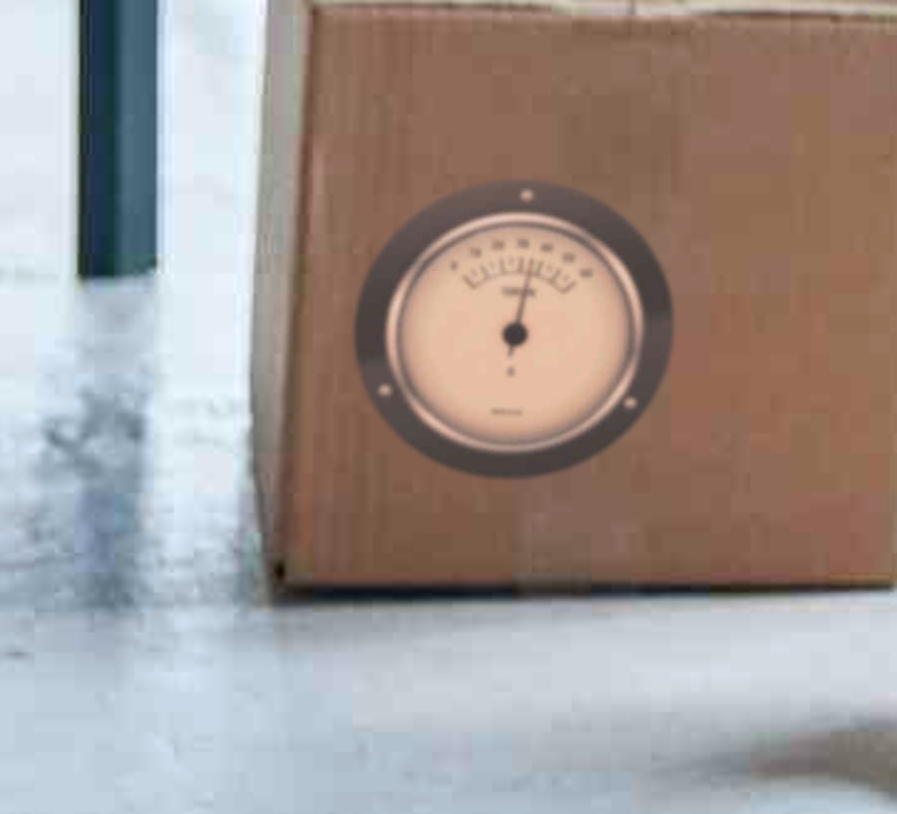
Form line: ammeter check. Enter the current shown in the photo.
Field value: 35 A
